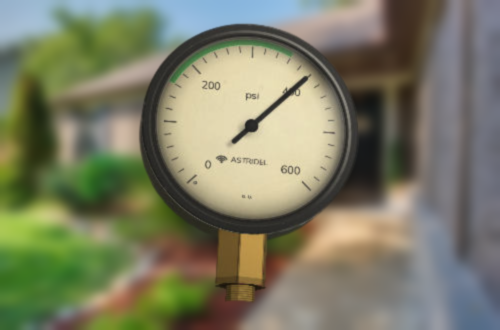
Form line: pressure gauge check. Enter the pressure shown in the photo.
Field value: 400 psi
